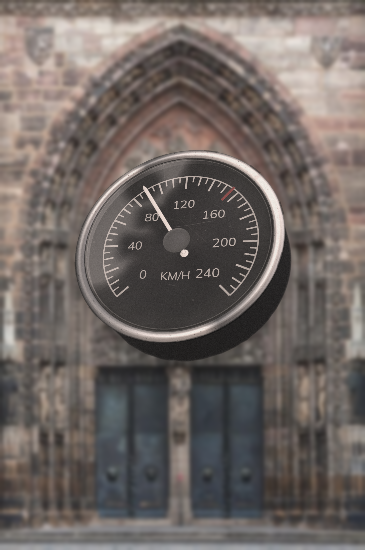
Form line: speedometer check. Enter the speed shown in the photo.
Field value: 90 km/h
